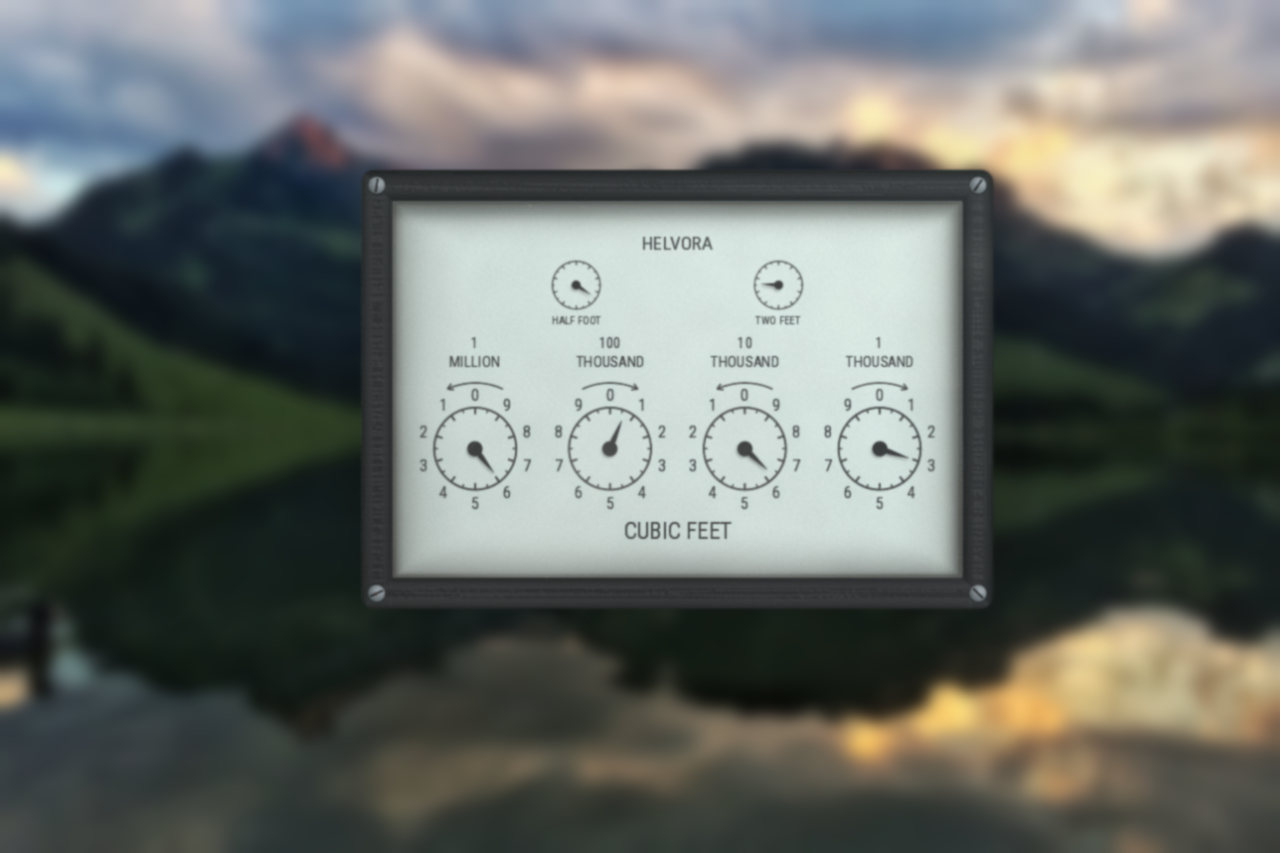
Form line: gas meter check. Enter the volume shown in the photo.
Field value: 606300 ft³
